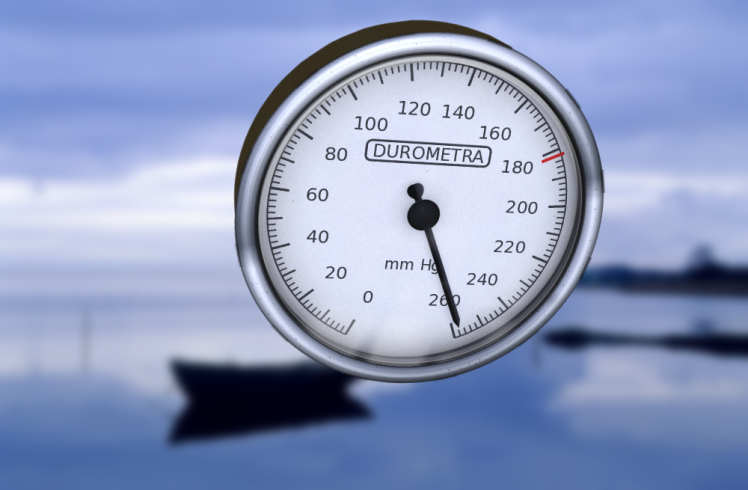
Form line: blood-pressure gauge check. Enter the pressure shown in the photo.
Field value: 258 mmHg
